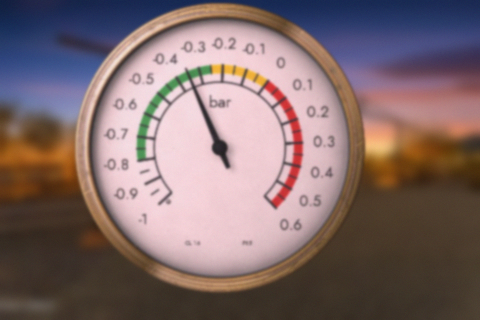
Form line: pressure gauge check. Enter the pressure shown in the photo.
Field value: -0.35 bar
